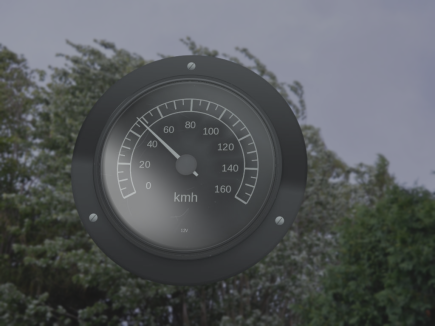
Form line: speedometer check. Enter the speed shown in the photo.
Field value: 47.5 km/h
